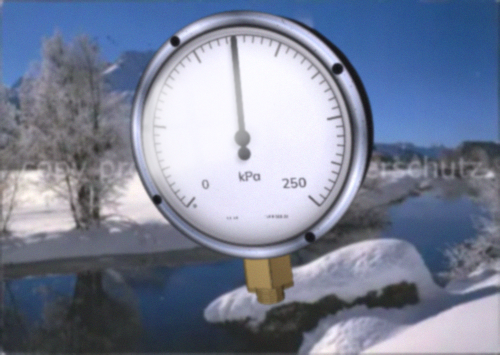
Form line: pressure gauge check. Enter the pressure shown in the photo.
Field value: 125 kPa
